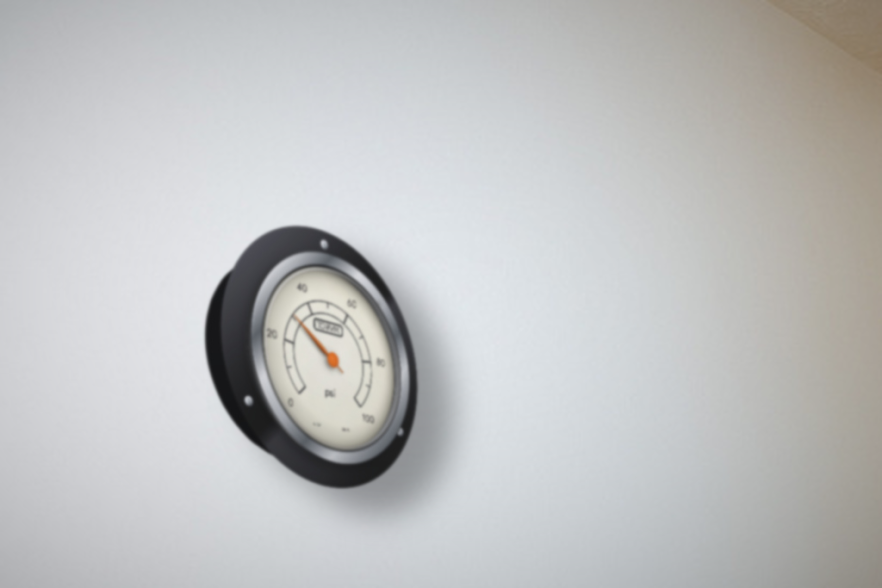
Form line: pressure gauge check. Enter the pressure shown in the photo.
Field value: 30 psi
